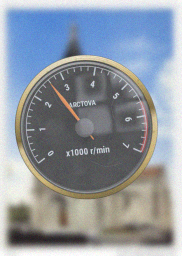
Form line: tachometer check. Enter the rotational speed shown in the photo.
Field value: 2600 rpm
